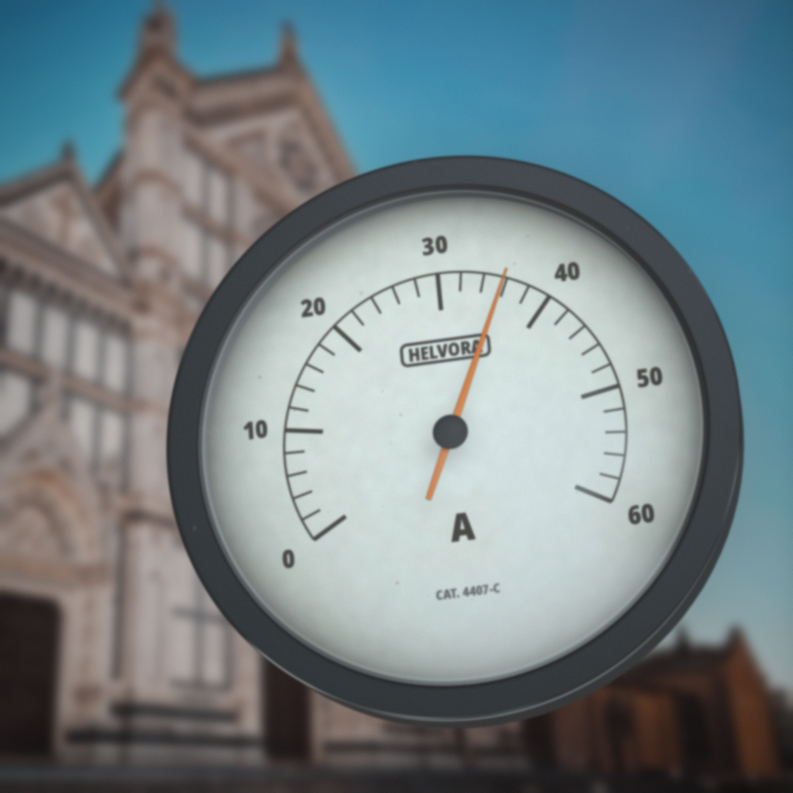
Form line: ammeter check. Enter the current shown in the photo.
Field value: 36 A
